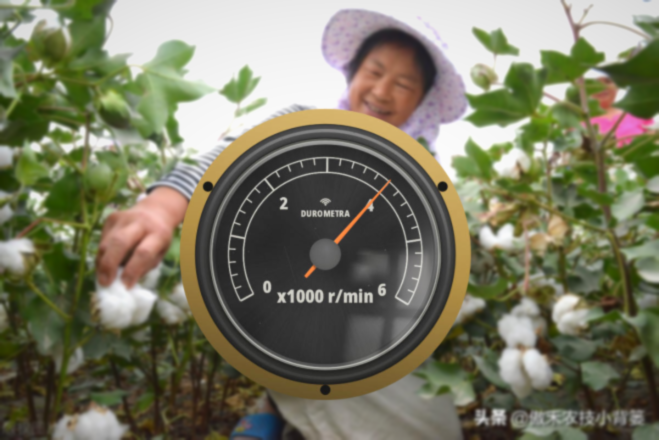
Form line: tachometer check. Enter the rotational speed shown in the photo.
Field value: 4000 rpm
